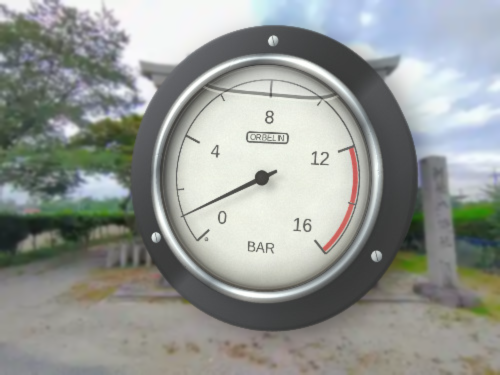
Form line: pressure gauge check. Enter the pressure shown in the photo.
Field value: 1 bar
